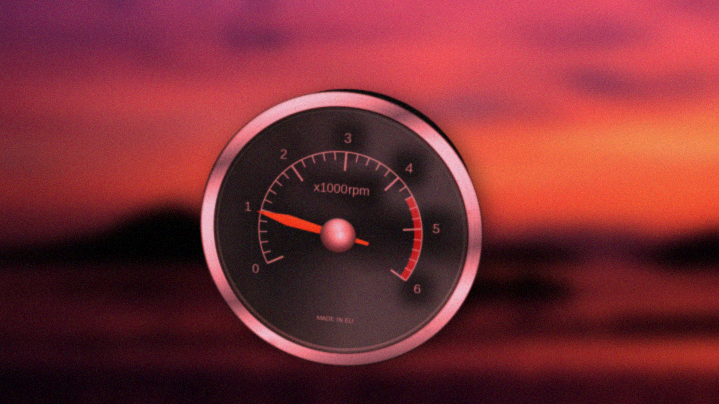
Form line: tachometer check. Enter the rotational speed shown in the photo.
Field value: 1000 rpm
